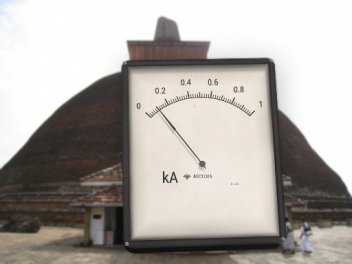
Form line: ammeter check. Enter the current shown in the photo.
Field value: 0.1 kA
